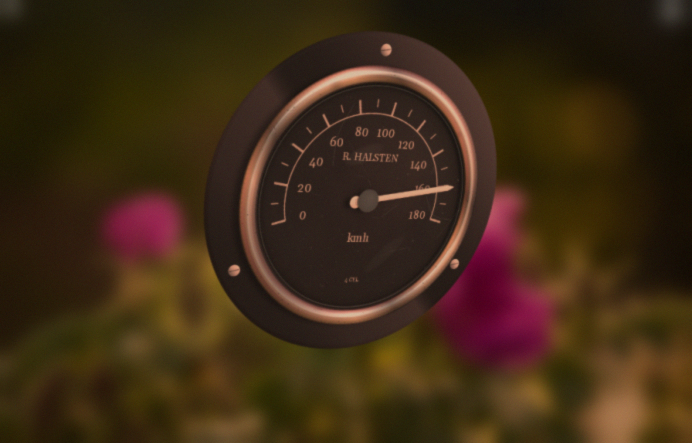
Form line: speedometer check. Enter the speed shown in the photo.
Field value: 160 km/h
